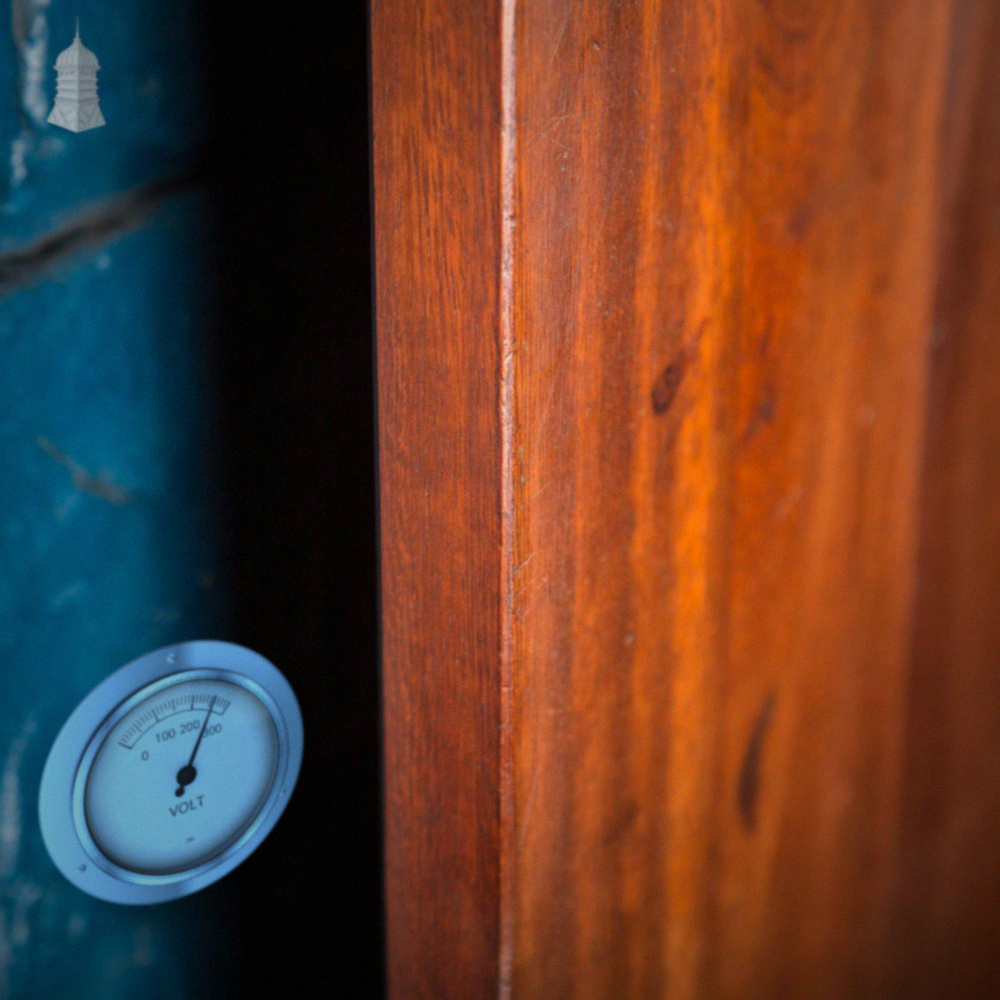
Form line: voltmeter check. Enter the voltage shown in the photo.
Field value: 250 V
